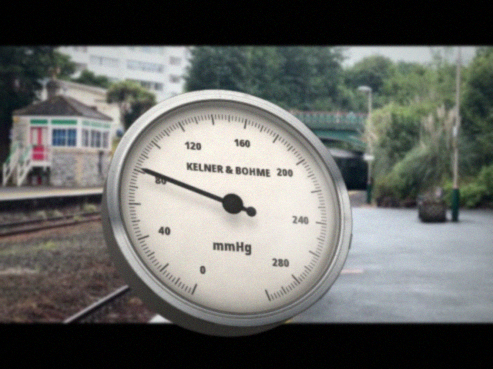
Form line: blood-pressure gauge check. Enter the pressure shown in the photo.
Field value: 80 mmHg
